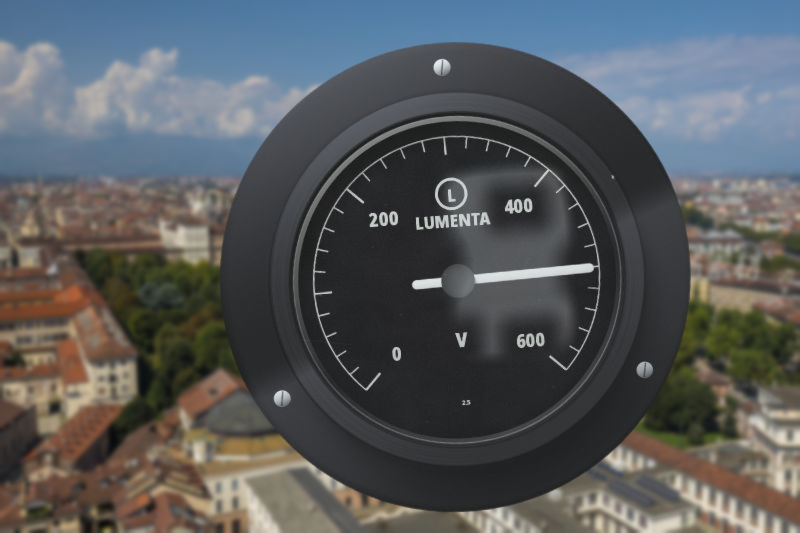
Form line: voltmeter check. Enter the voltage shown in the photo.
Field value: 500 V
